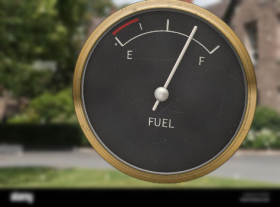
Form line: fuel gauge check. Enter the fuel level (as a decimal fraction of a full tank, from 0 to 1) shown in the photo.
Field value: 0.75
